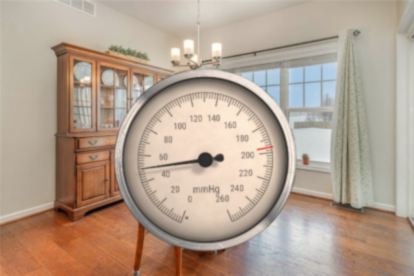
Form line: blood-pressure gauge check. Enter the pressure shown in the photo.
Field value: 50 mmHg
